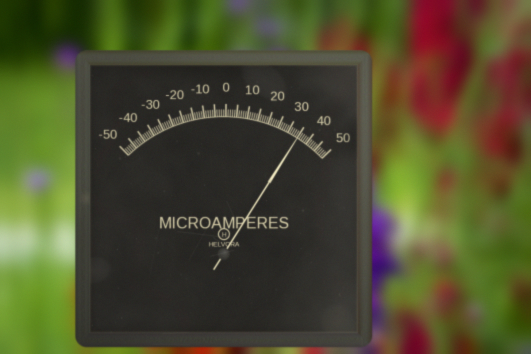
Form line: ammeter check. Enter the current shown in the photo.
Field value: 35 µA
